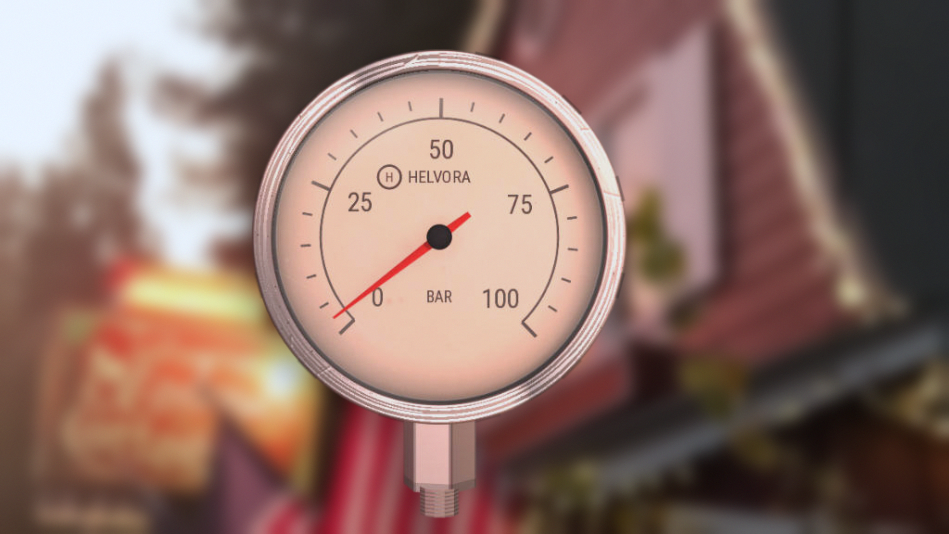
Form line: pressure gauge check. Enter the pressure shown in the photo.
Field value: 2.5 bar
